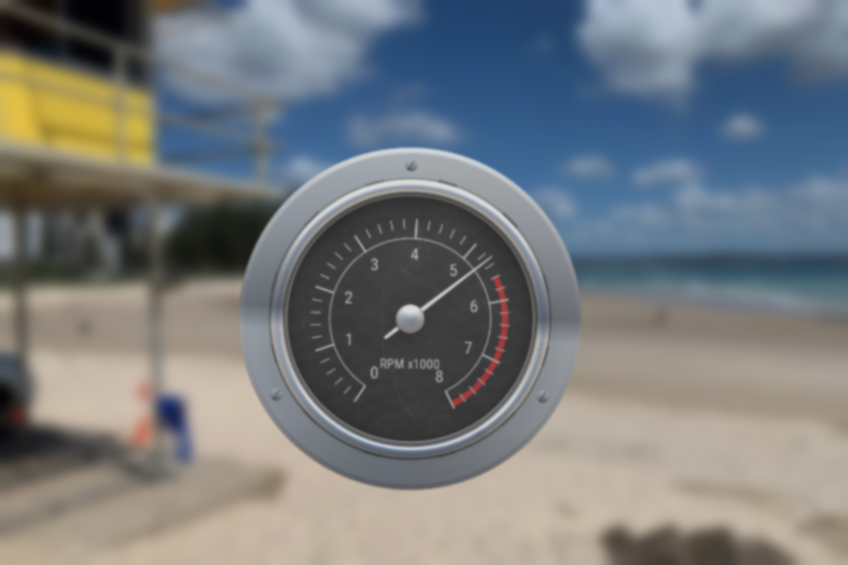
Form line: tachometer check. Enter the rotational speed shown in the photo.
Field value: 5300 rpm
